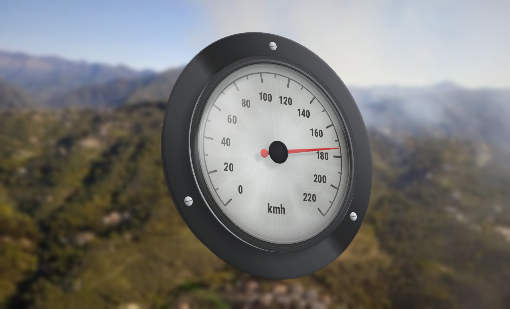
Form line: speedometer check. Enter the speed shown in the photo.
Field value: 175 km/h
